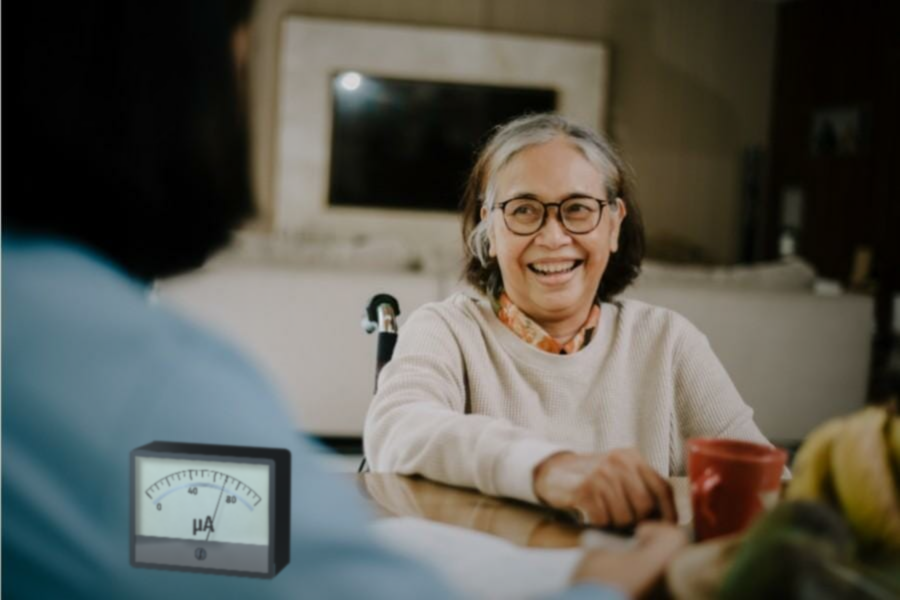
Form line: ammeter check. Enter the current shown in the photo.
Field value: 70 µA
